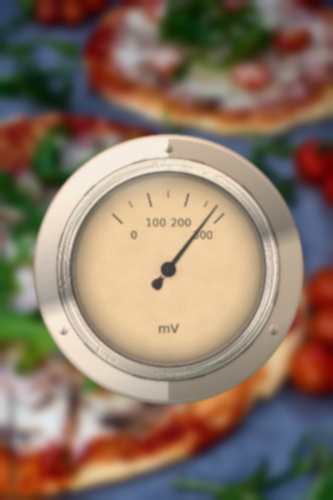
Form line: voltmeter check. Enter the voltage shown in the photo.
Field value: 275 mV
